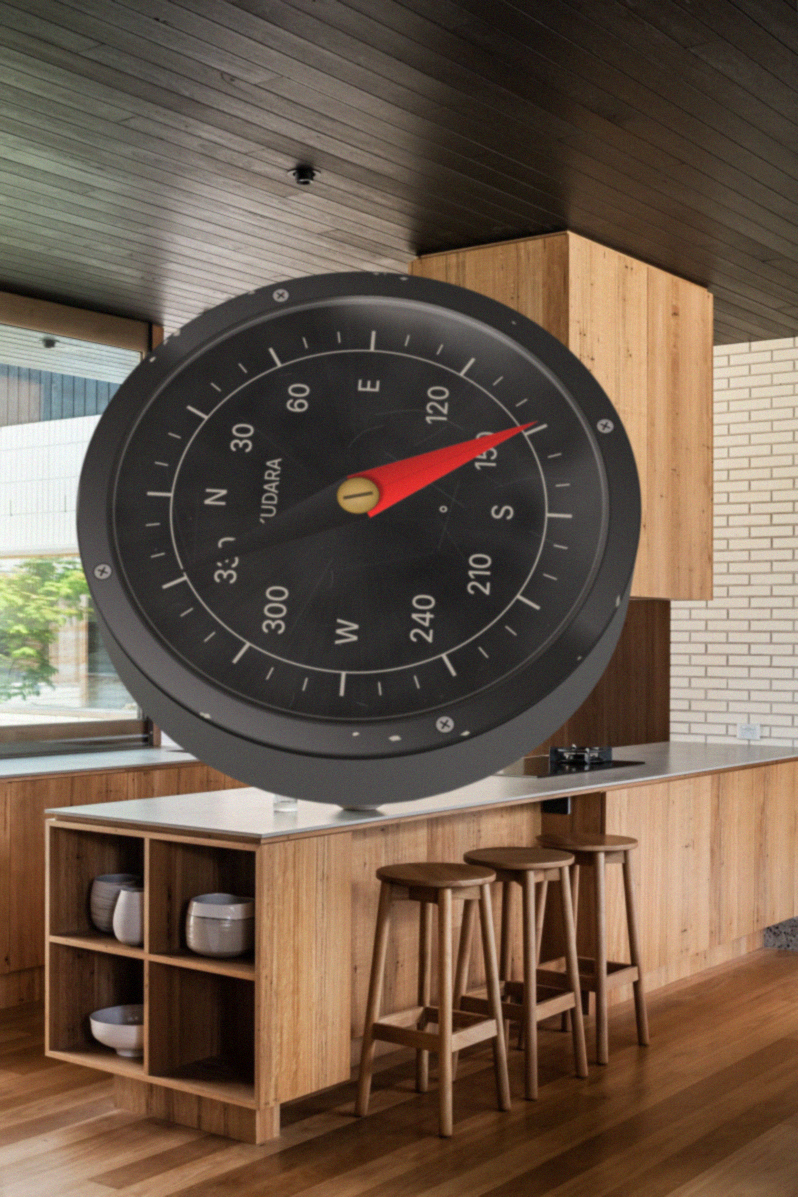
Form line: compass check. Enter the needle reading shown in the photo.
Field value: 150 °
